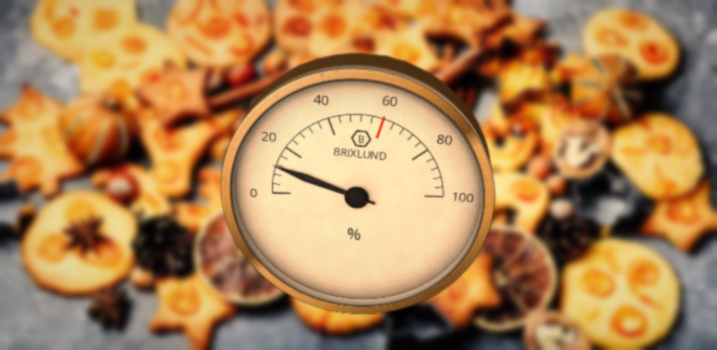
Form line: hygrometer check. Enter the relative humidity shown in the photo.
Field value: 12 %
